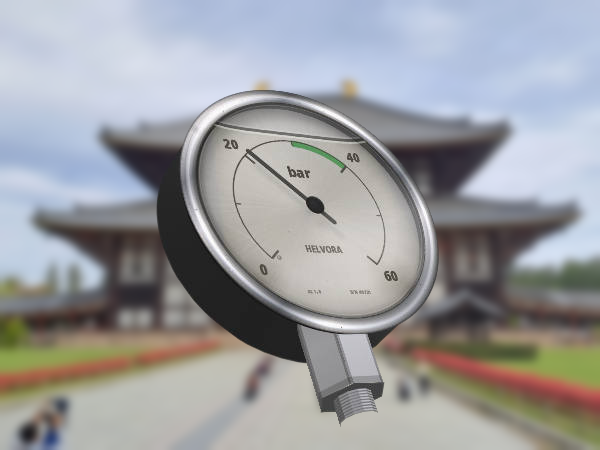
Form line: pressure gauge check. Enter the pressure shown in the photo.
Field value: 20 bar
